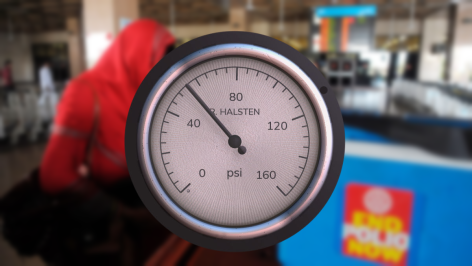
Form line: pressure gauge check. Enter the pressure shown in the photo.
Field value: 55 psi
